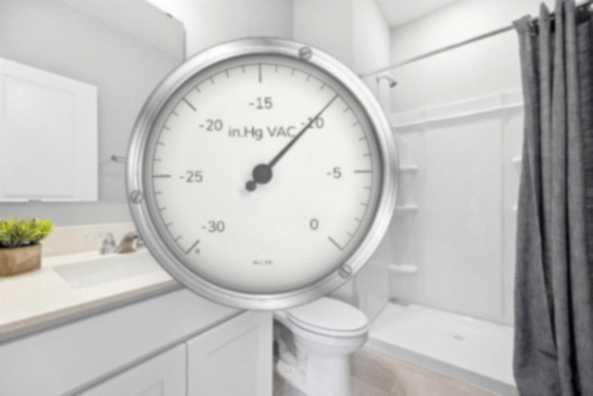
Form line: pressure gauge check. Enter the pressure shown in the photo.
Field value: -10 inHg
